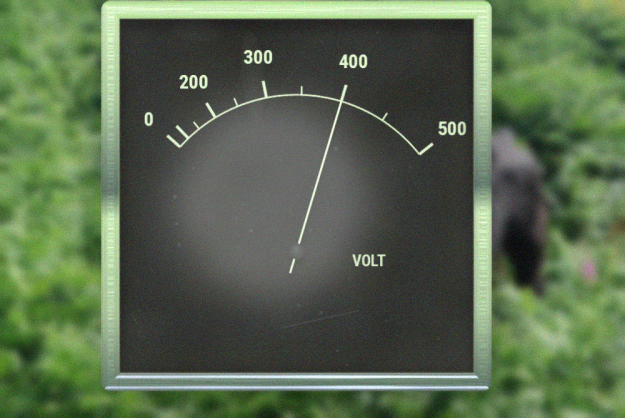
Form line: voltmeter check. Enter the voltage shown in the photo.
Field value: 400 V
